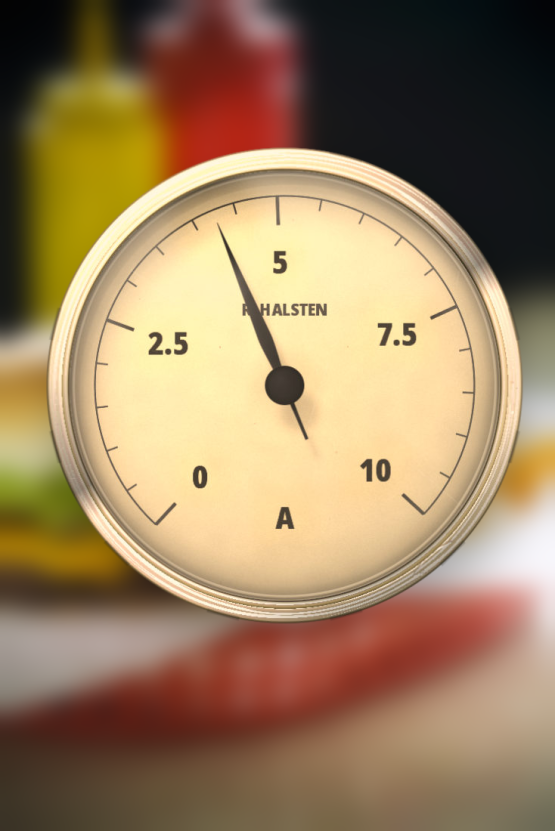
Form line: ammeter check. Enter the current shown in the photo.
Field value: 4.25 A
